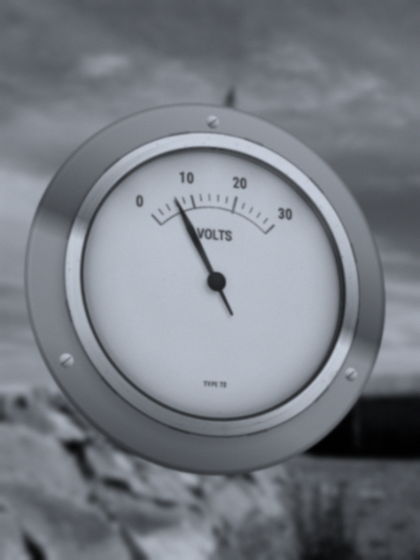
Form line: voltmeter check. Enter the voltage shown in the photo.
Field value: 6 V
